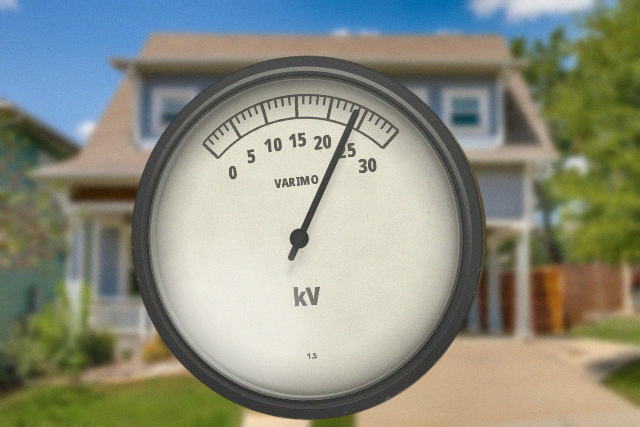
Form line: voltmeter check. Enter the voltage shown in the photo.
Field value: 24 kV
